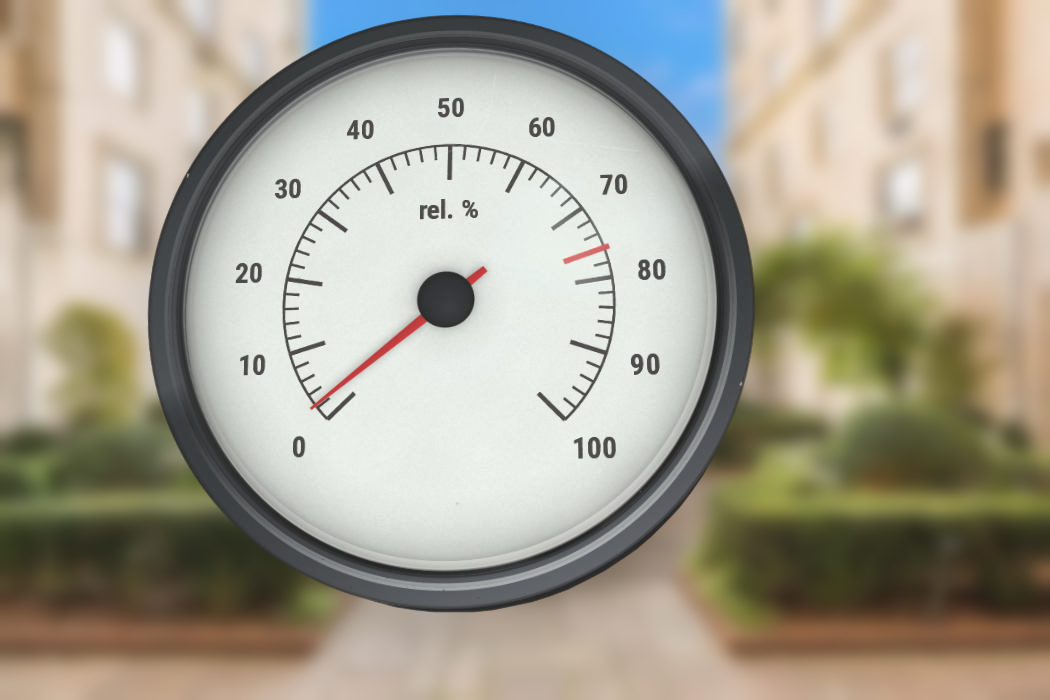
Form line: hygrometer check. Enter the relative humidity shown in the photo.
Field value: 2 %
